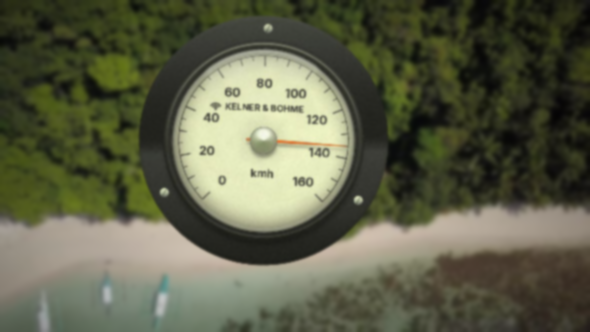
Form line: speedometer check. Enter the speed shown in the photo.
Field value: 135 km/h
